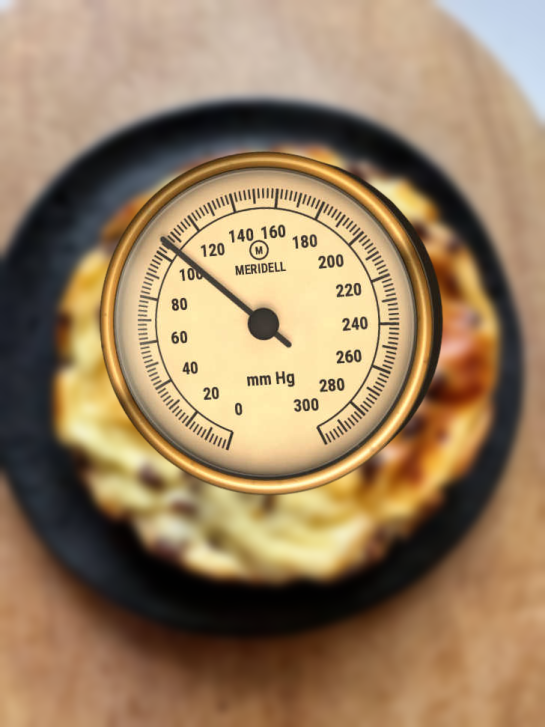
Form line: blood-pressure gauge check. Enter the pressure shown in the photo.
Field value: 106 mmHg
